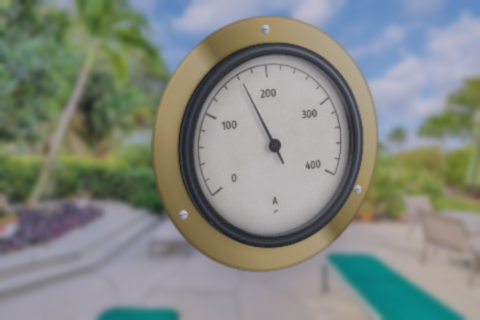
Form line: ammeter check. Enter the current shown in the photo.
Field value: 160 A
